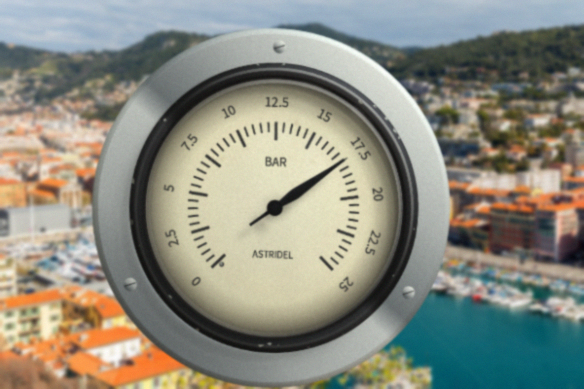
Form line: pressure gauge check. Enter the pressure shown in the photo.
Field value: 17.5 bar
